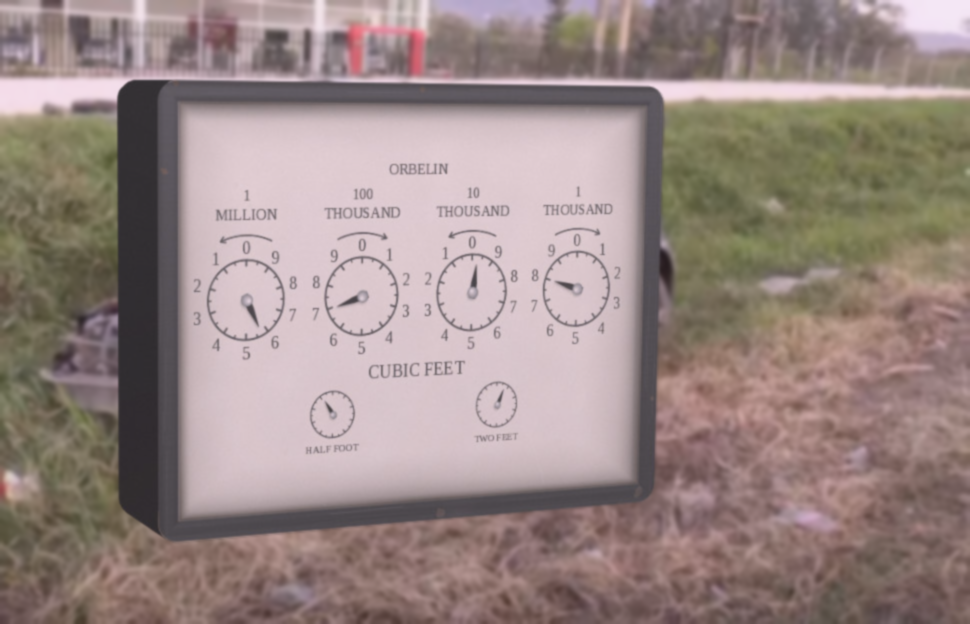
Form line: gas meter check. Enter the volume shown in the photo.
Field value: 569800 ft³
